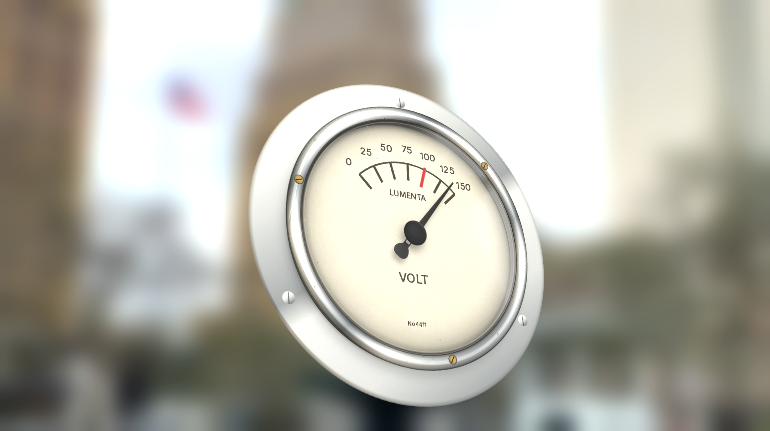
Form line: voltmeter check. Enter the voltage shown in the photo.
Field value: 137.5 V
